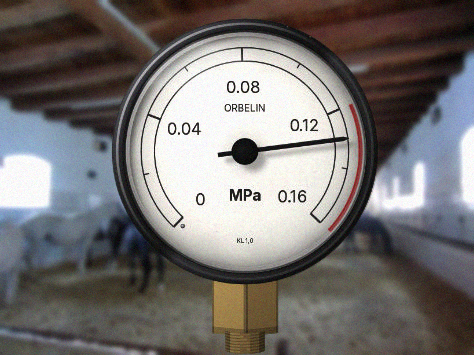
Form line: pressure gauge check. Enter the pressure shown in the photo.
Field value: 0.13 MPa
